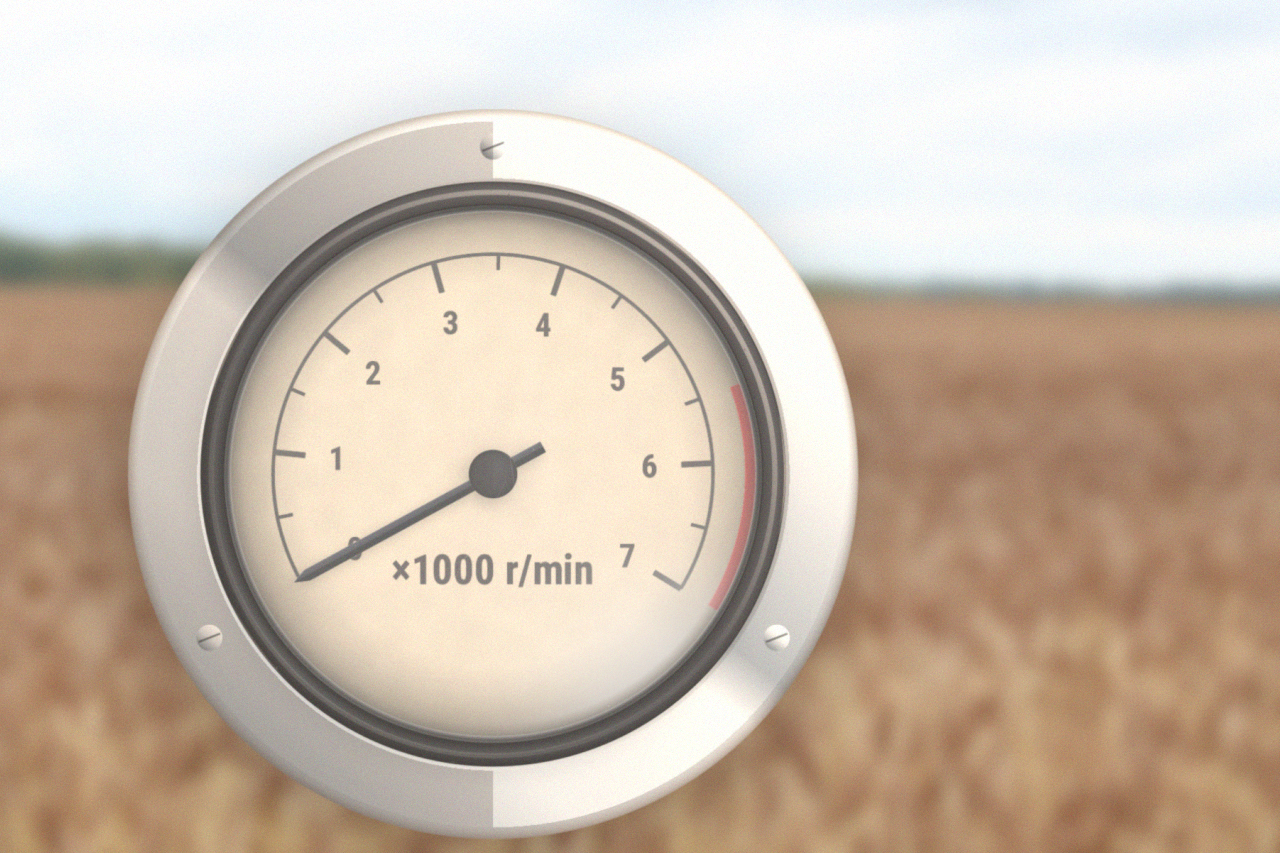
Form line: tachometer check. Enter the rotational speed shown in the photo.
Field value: 0 rpm
